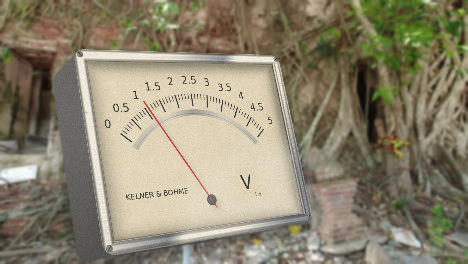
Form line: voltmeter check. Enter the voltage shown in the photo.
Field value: 1 V
